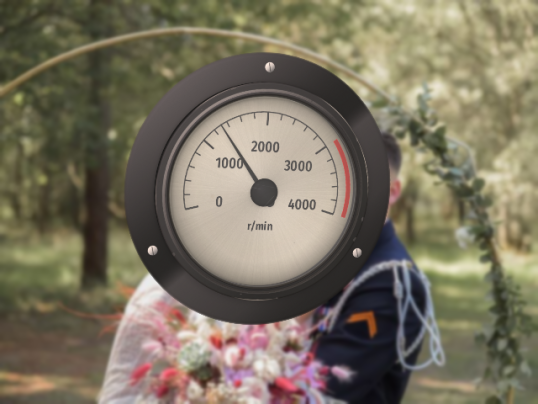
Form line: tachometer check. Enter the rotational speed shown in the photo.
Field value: 1300 rpm
